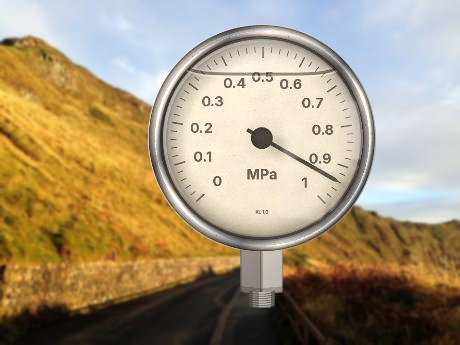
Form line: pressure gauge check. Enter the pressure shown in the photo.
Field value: 0.94 MPa
